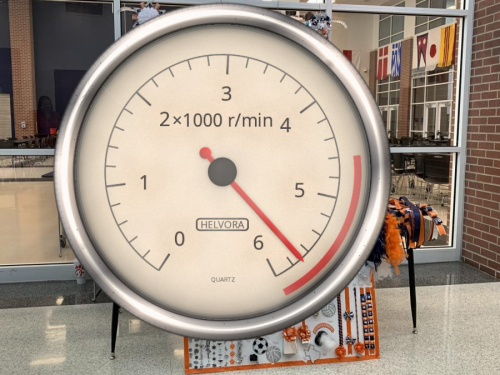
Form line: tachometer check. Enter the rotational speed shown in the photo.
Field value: 5700 rpm
